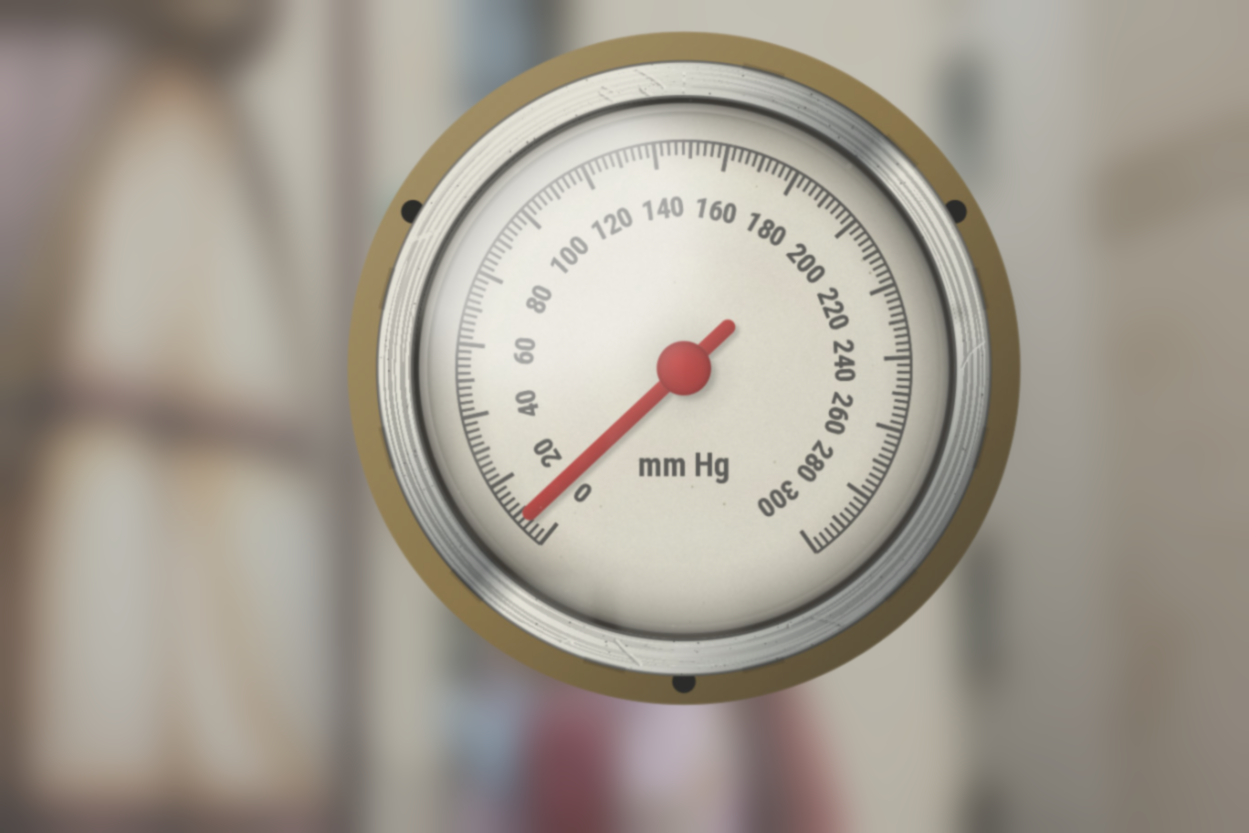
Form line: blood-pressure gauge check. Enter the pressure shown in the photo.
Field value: 8 mmHg
